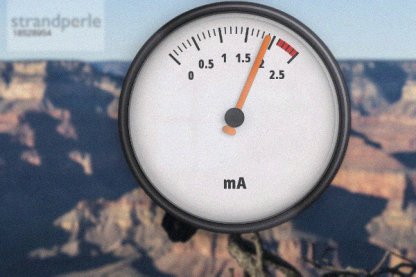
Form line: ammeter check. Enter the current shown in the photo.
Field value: 1.9 mA
